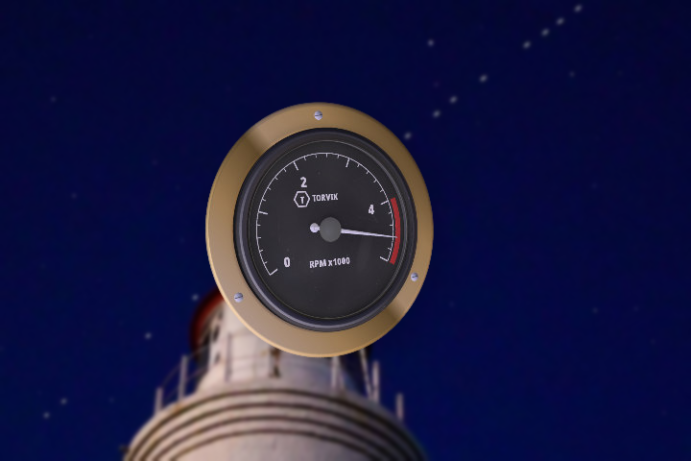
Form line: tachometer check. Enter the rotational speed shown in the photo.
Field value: 4600 rpm
